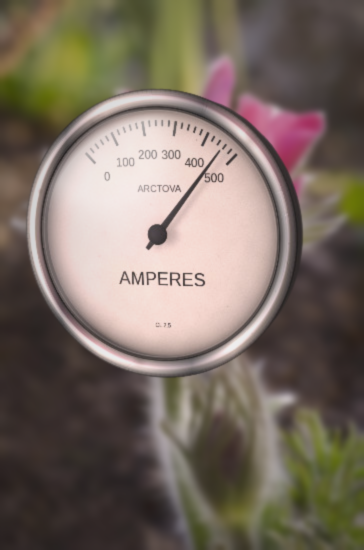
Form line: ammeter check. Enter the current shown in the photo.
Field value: 460 A
